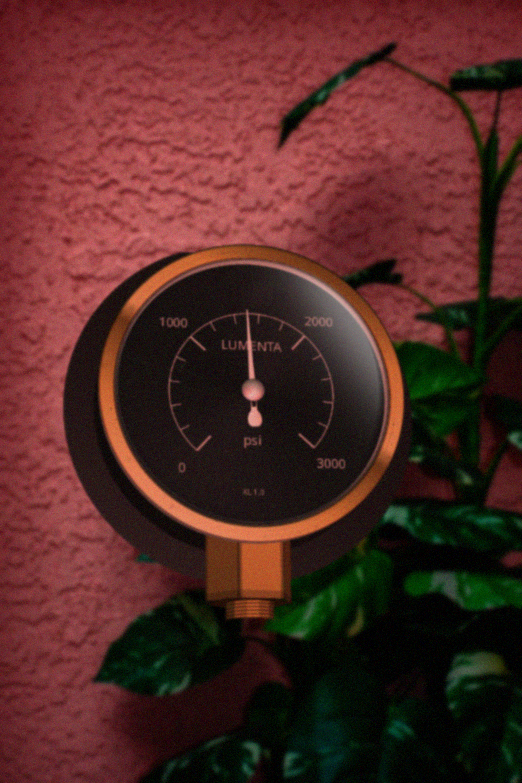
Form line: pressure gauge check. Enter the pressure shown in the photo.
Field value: 1500 psi
